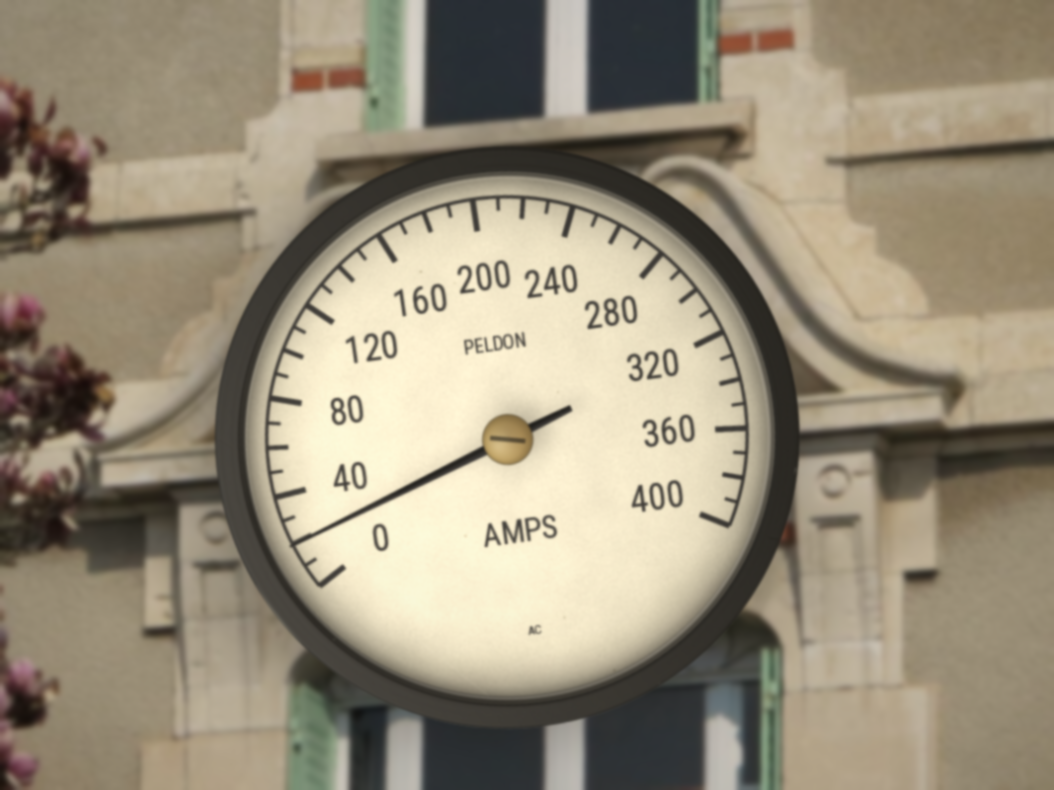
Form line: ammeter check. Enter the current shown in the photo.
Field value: 20 A
